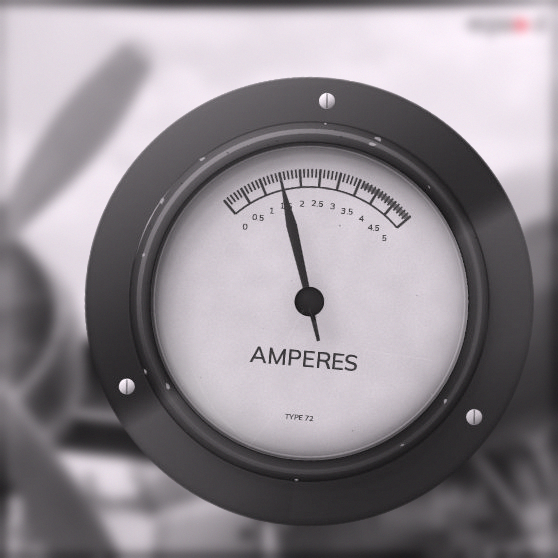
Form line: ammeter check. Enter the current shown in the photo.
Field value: 1.5 A
